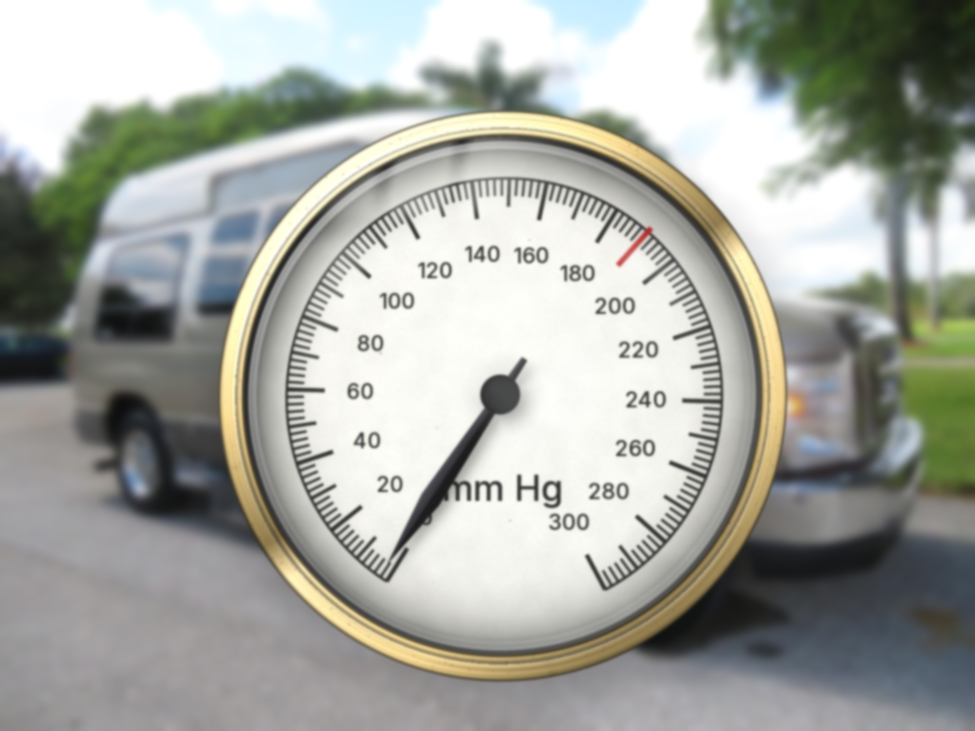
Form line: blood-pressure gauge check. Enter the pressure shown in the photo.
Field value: 2 mmHg
